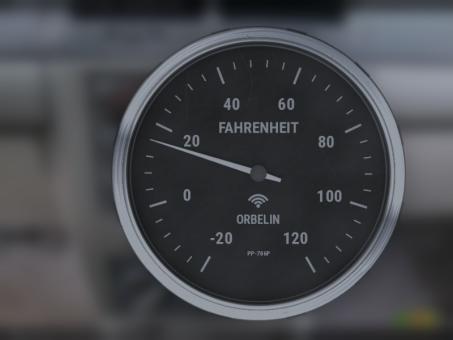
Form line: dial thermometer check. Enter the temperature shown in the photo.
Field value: 16 °F
